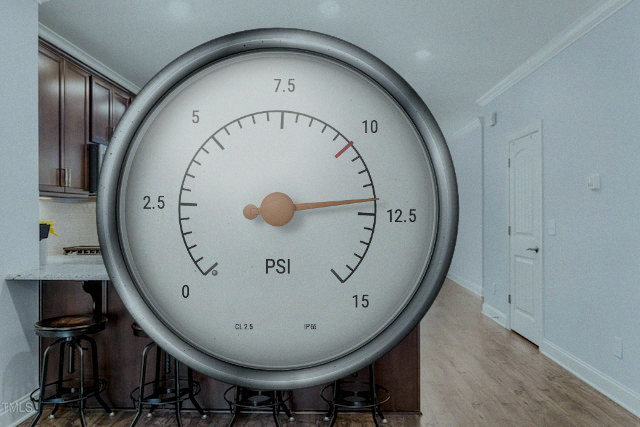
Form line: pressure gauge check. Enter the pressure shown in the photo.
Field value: 12 psi
